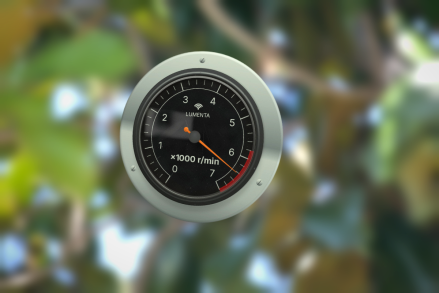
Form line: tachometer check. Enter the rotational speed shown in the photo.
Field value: 6400 rpm
